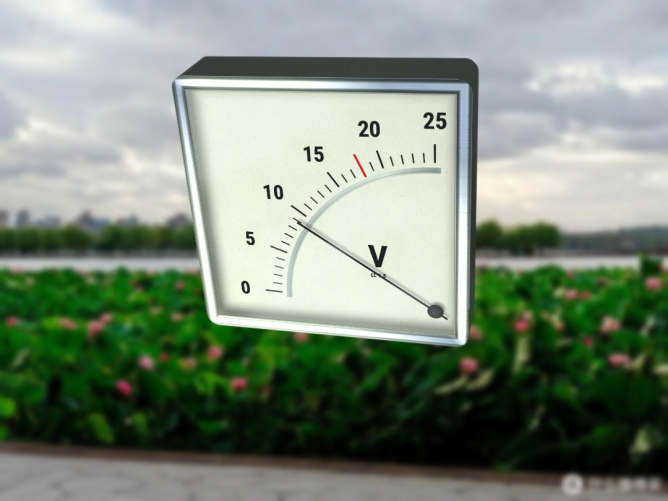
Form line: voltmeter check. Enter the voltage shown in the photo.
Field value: 9 V
